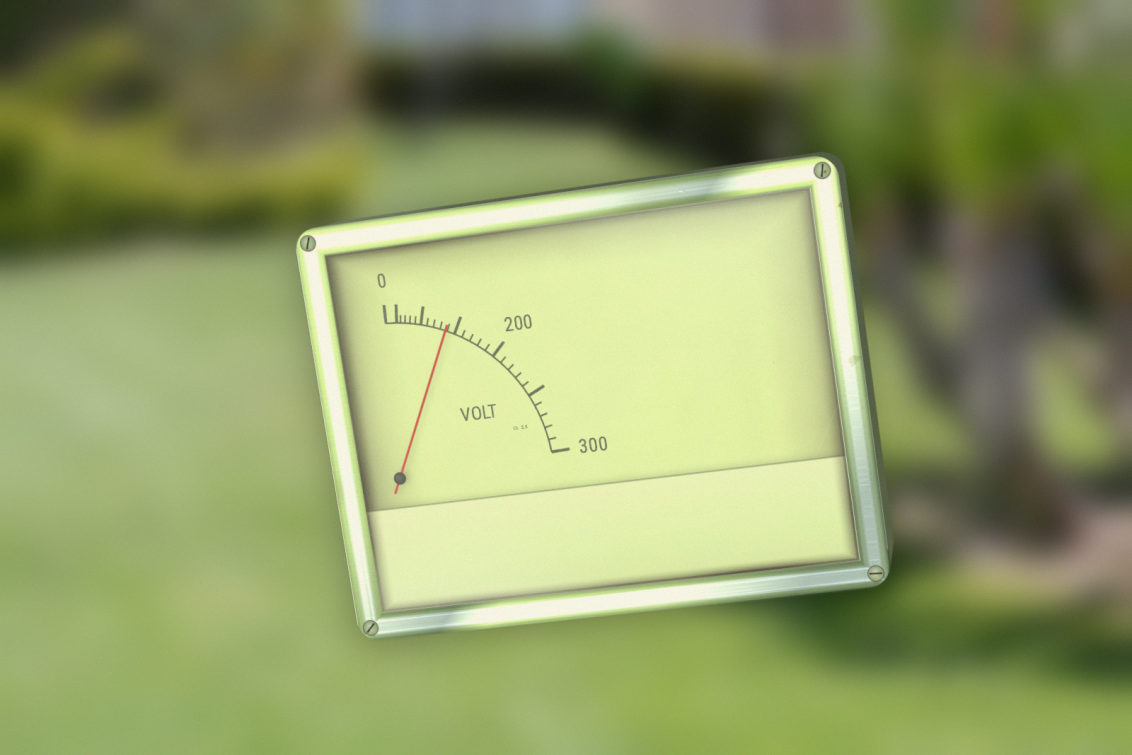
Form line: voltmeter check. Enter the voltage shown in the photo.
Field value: 140 V
